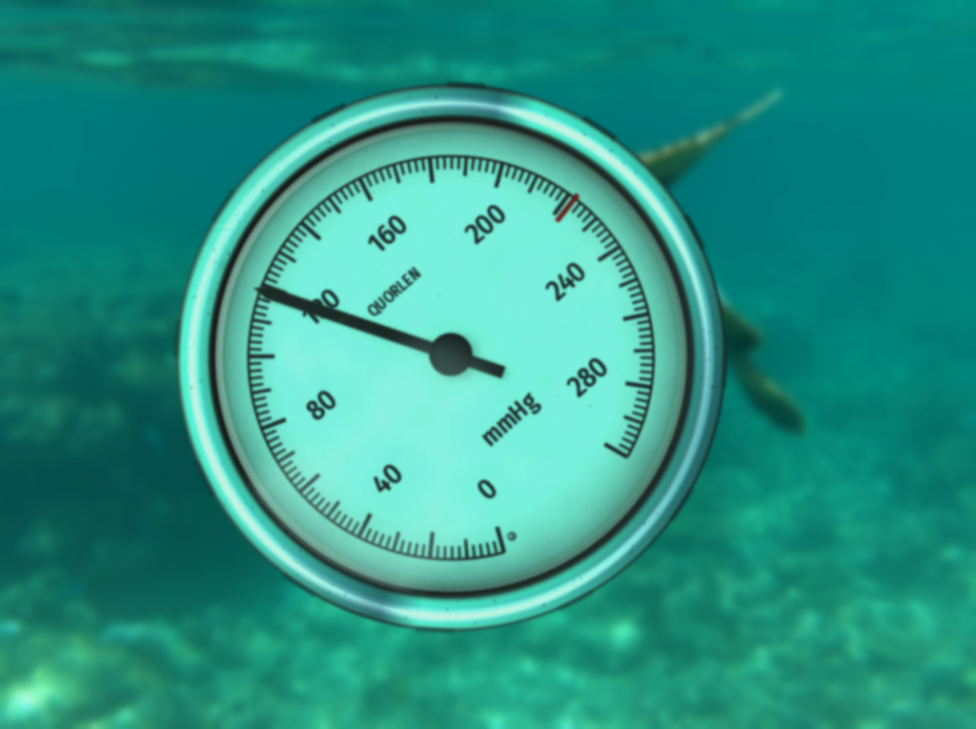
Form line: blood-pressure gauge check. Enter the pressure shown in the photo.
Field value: 118 mmHg
